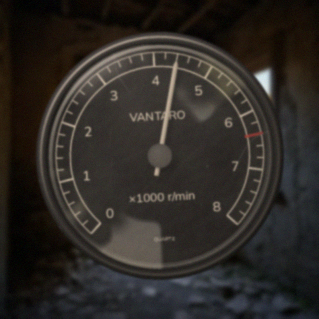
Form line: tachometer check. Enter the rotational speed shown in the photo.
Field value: 4400 rpm
